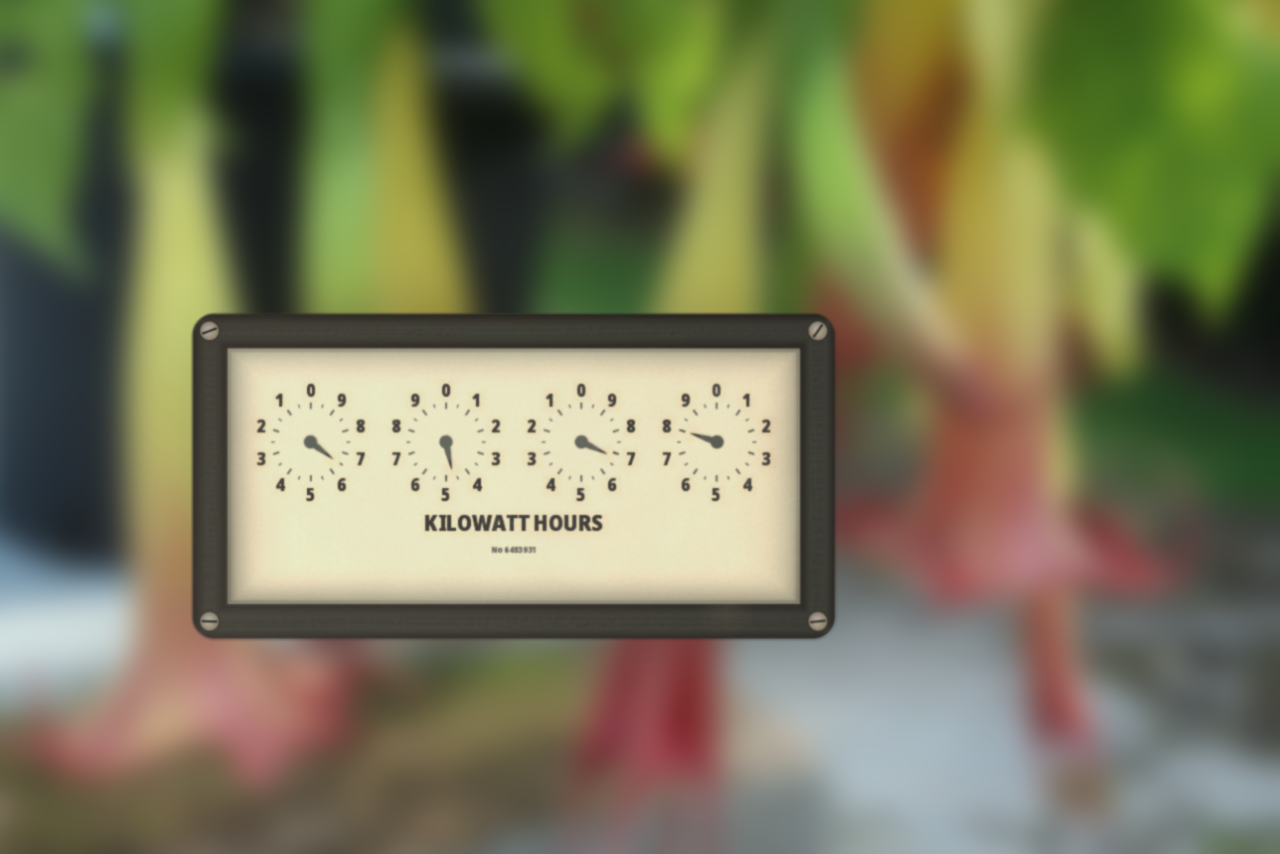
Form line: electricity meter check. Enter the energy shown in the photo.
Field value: 6468 kWh
